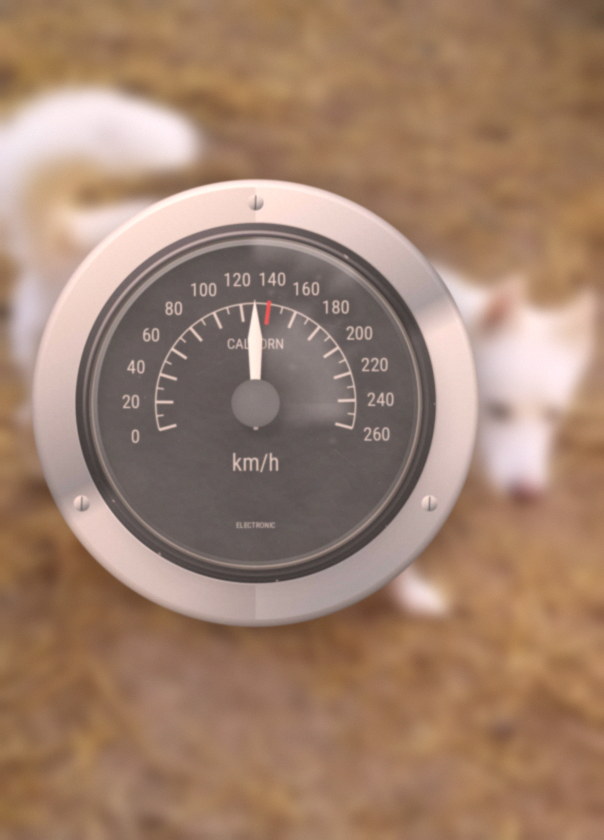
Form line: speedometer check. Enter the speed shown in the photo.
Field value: 130 km/h
